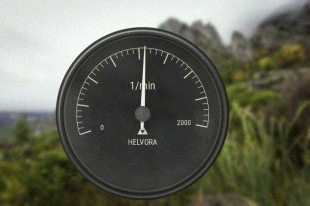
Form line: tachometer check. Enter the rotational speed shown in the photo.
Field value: 1050 rpm
